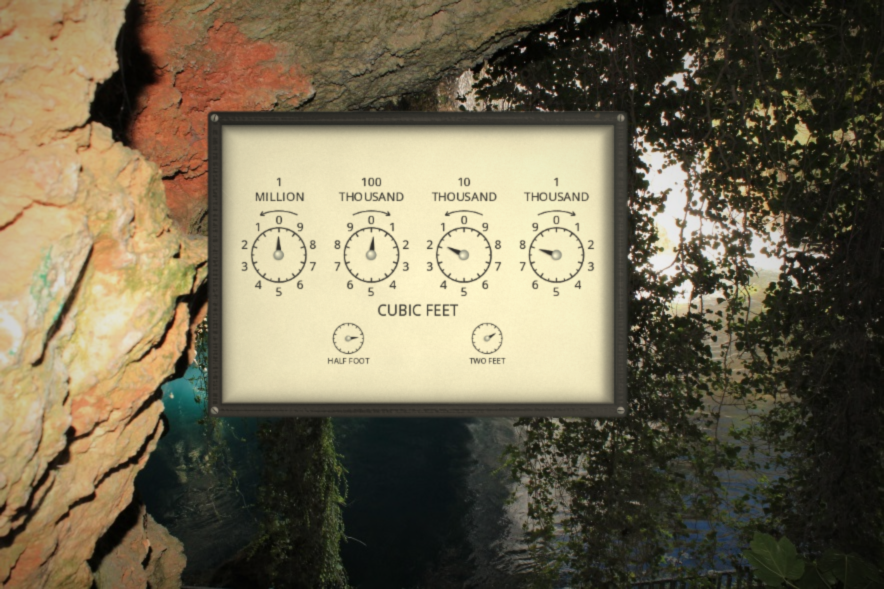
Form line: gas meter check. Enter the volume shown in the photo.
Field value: 1800 ft³
